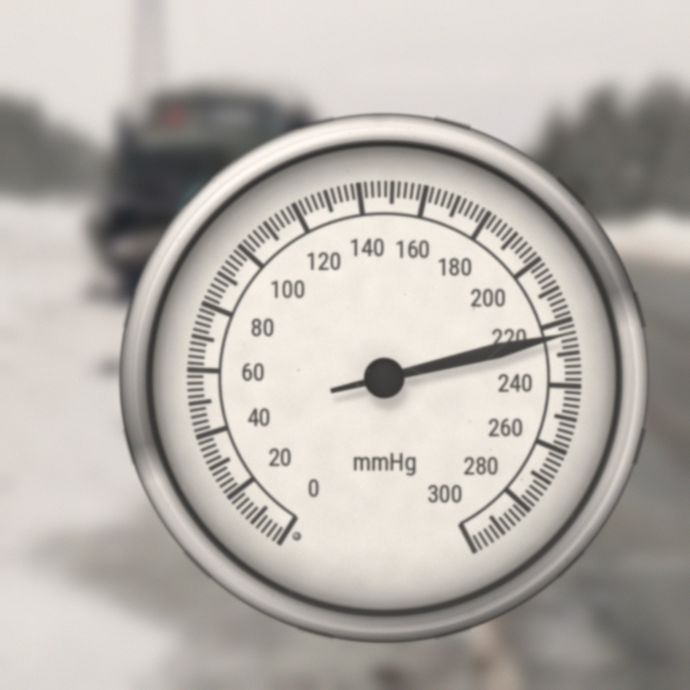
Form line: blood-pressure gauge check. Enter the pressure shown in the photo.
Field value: 224 mmHg
